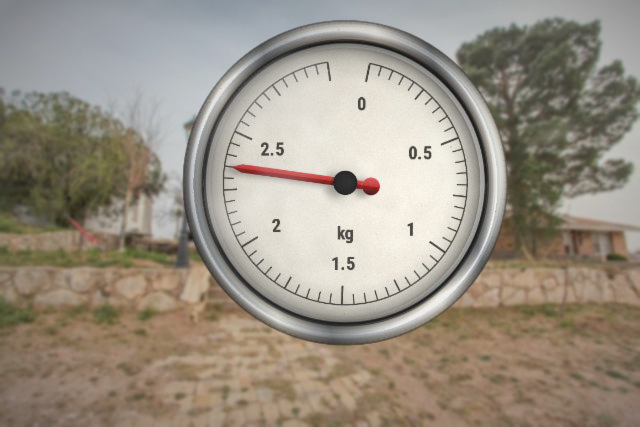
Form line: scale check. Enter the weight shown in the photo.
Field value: 2.35 kg
